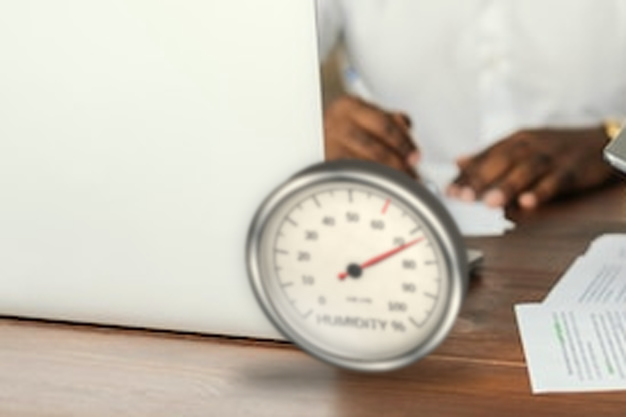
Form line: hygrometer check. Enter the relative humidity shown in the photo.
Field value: 72.5 %
